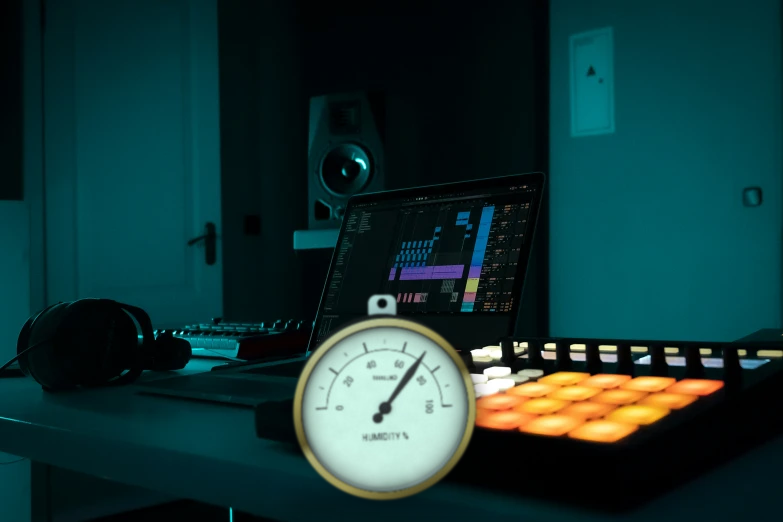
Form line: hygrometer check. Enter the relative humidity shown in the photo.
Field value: 70 %
